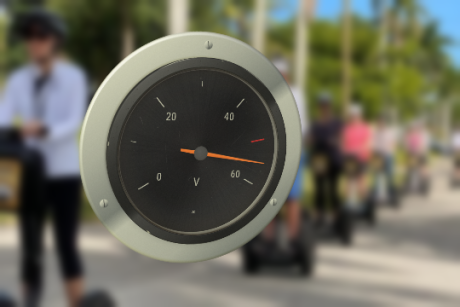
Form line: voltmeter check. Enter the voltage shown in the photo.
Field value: 55 V
